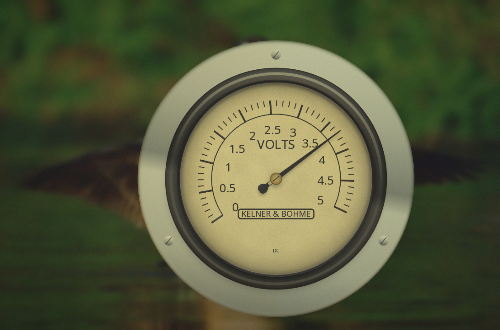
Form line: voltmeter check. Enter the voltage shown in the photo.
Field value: 3.7 V
